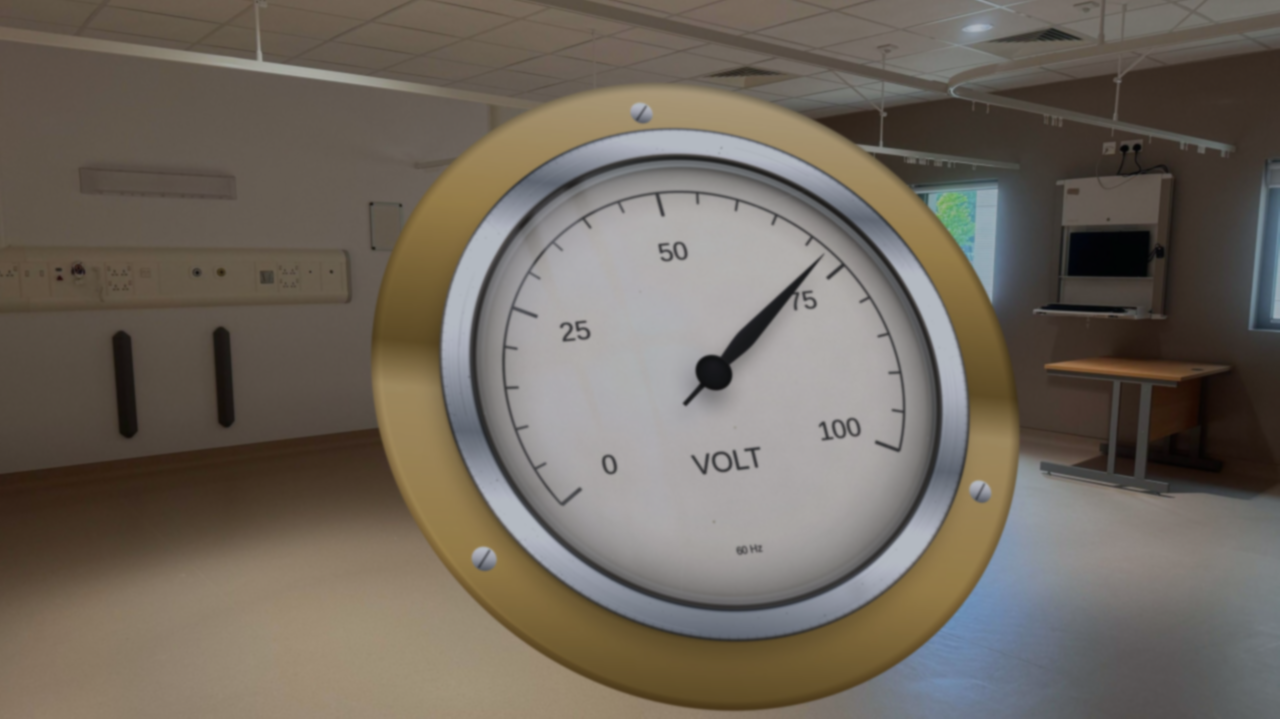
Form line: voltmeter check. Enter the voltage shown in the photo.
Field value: 72.5 V
